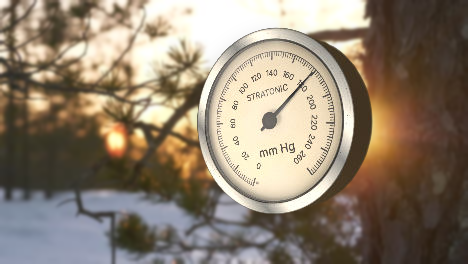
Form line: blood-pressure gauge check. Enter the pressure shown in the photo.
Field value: 180 mmHg
